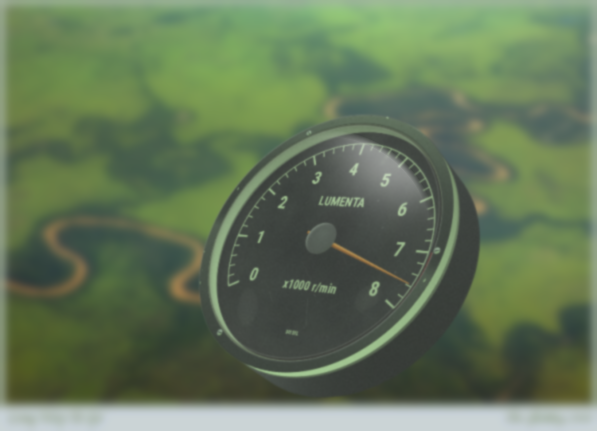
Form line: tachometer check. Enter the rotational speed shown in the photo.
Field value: 7600 rpm
